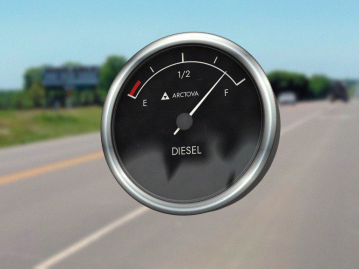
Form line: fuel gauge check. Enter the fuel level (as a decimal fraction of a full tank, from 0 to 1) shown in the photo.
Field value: 0.875
